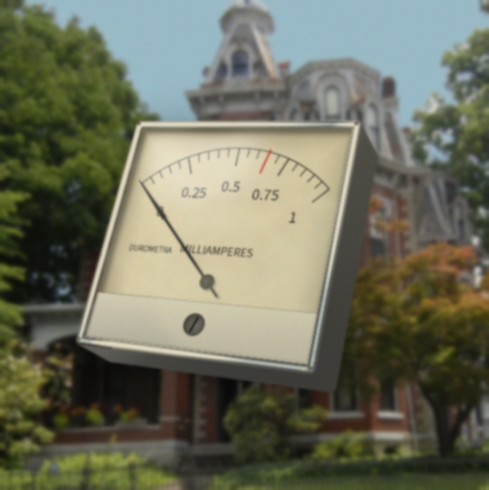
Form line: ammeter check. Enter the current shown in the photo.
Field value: 0 mA
